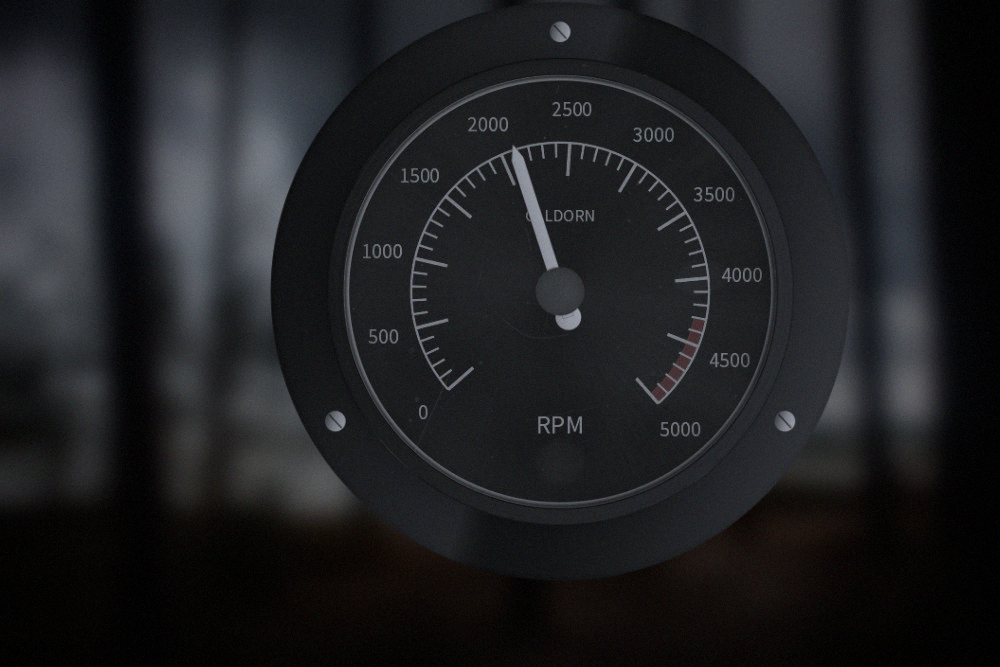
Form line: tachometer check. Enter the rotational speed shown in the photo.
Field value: 2100 rpm
